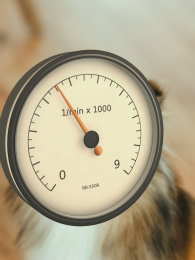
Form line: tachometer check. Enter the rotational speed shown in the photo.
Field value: 3500 rpm
